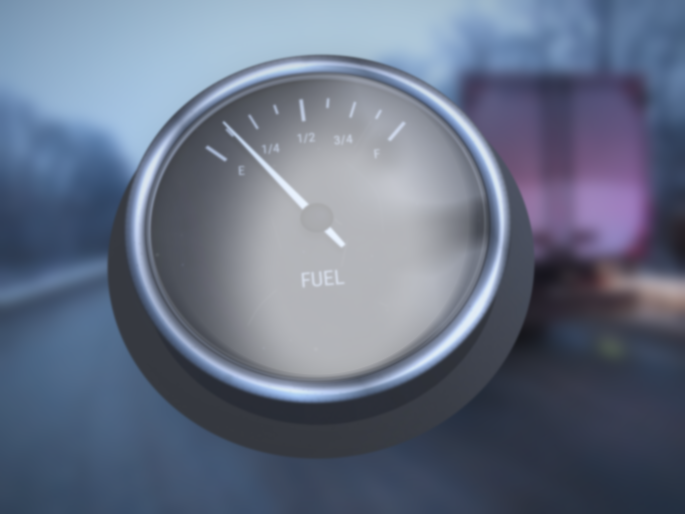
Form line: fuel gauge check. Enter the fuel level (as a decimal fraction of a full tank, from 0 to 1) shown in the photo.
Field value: 0.125
